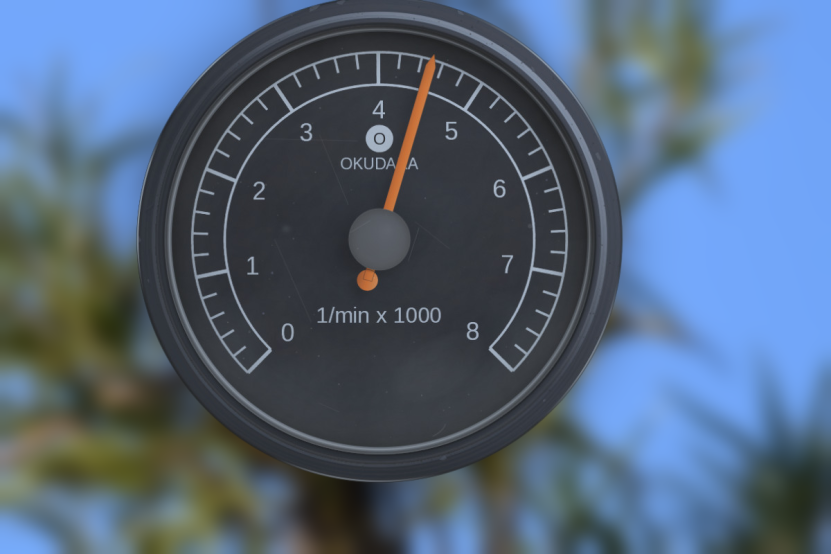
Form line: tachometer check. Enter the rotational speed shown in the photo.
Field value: 4500 rpm
